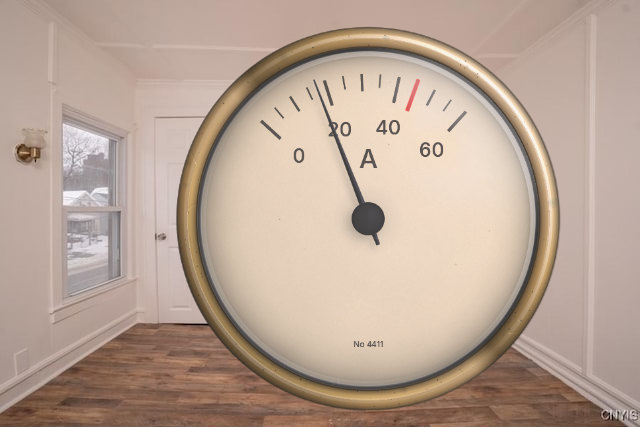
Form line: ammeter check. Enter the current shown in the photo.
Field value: 17.5 A
